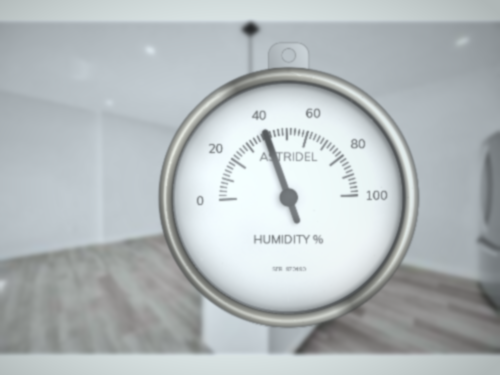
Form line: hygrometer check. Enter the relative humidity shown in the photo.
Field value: 40 %
